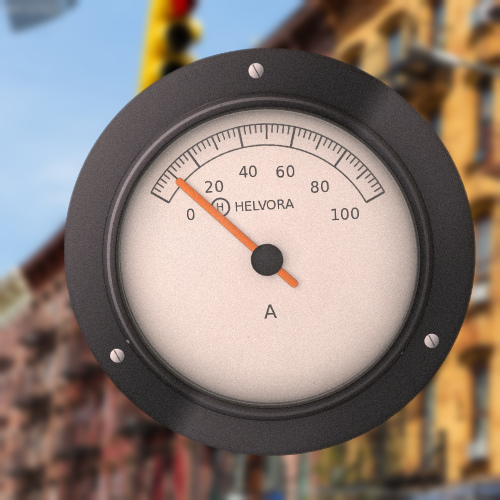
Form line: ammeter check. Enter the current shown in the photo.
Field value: 10 A
